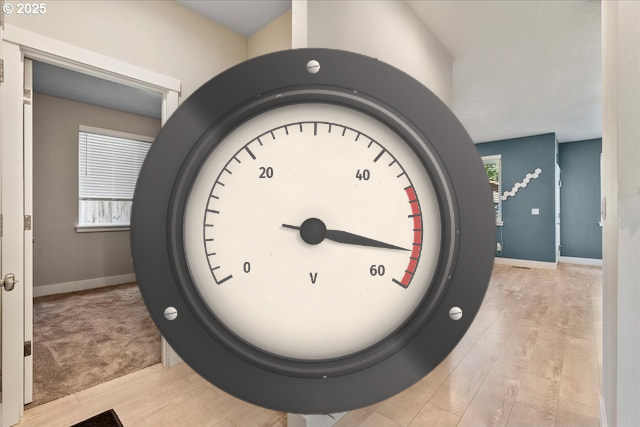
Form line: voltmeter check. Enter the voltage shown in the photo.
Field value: 55 V
